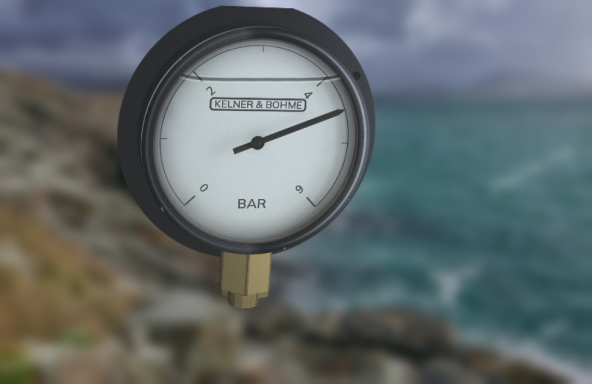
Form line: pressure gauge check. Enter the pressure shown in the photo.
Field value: 4.5 bar
